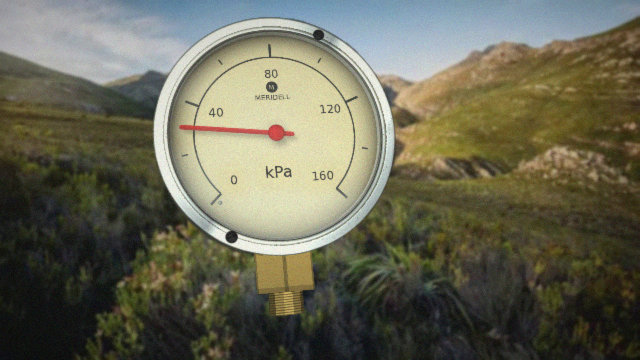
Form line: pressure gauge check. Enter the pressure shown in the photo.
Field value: 30 kPa
